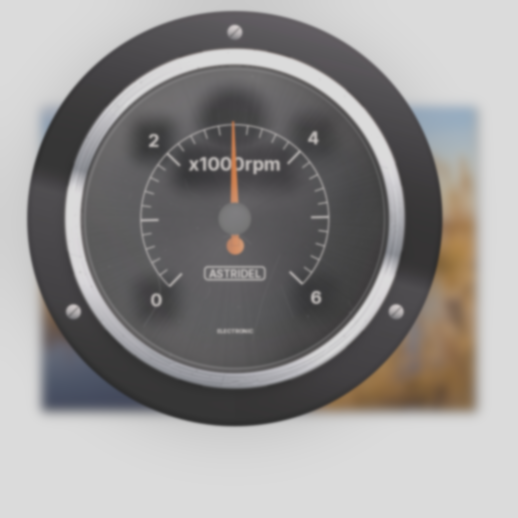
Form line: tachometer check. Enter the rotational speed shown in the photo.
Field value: 3000 rpm
